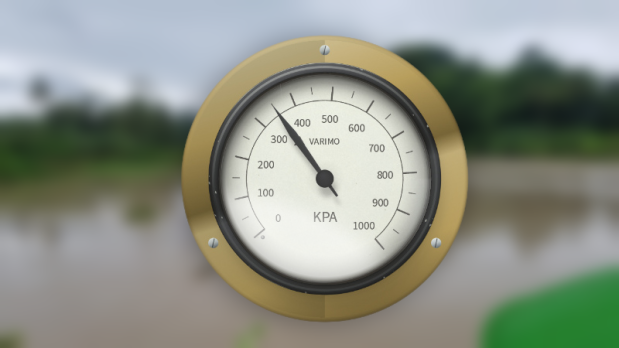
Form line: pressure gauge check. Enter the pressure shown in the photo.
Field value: 350 kPa
